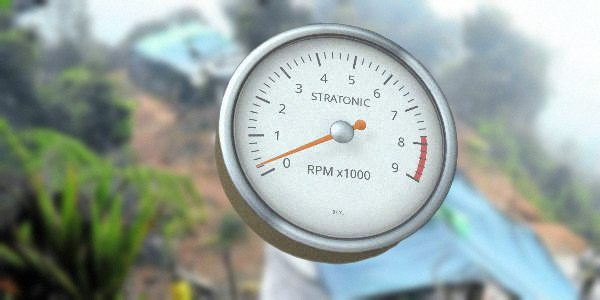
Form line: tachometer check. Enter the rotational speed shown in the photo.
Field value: 200 rpm
